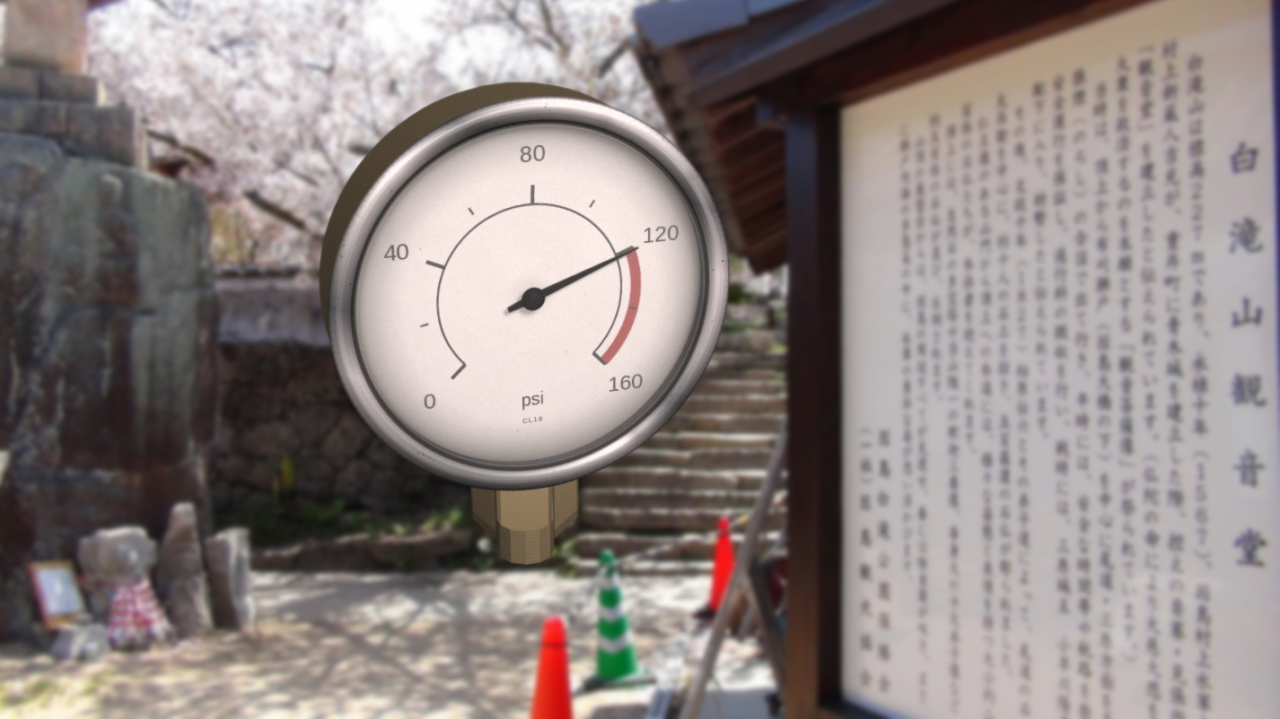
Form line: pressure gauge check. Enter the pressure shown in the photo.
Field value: 120 psi
